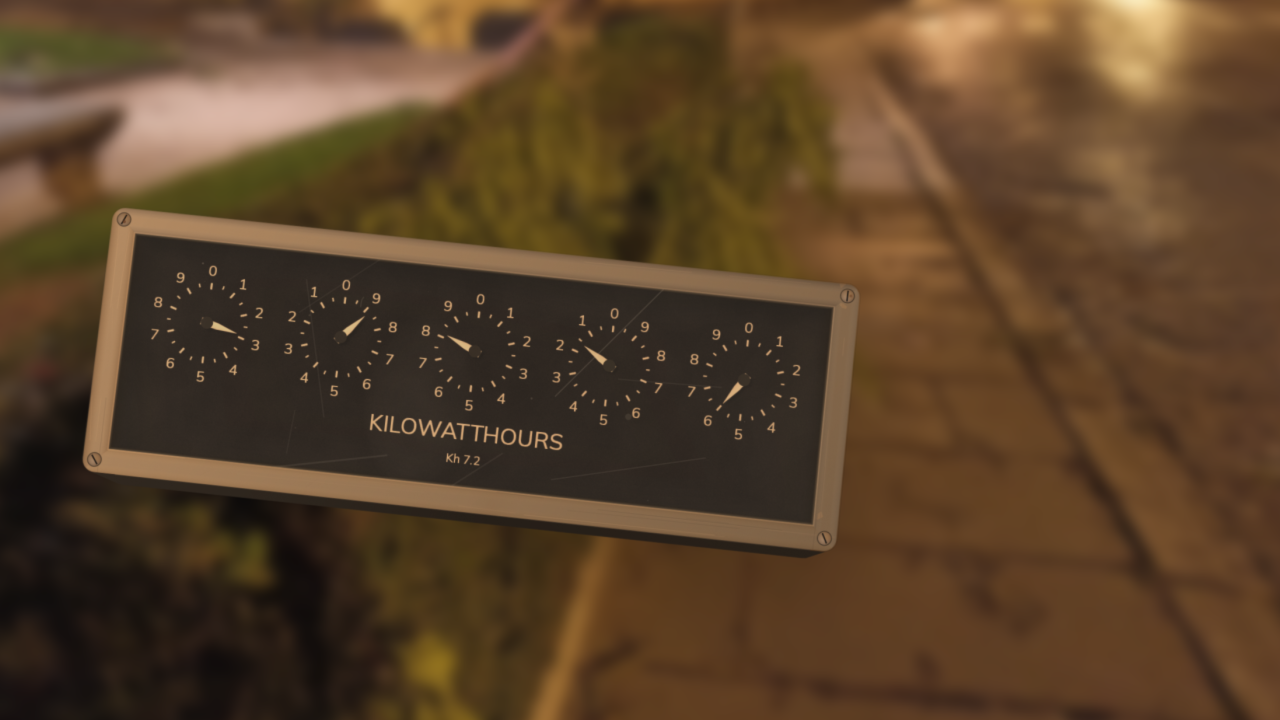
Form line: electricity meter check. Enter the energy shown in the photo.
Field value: 28816 kWh
